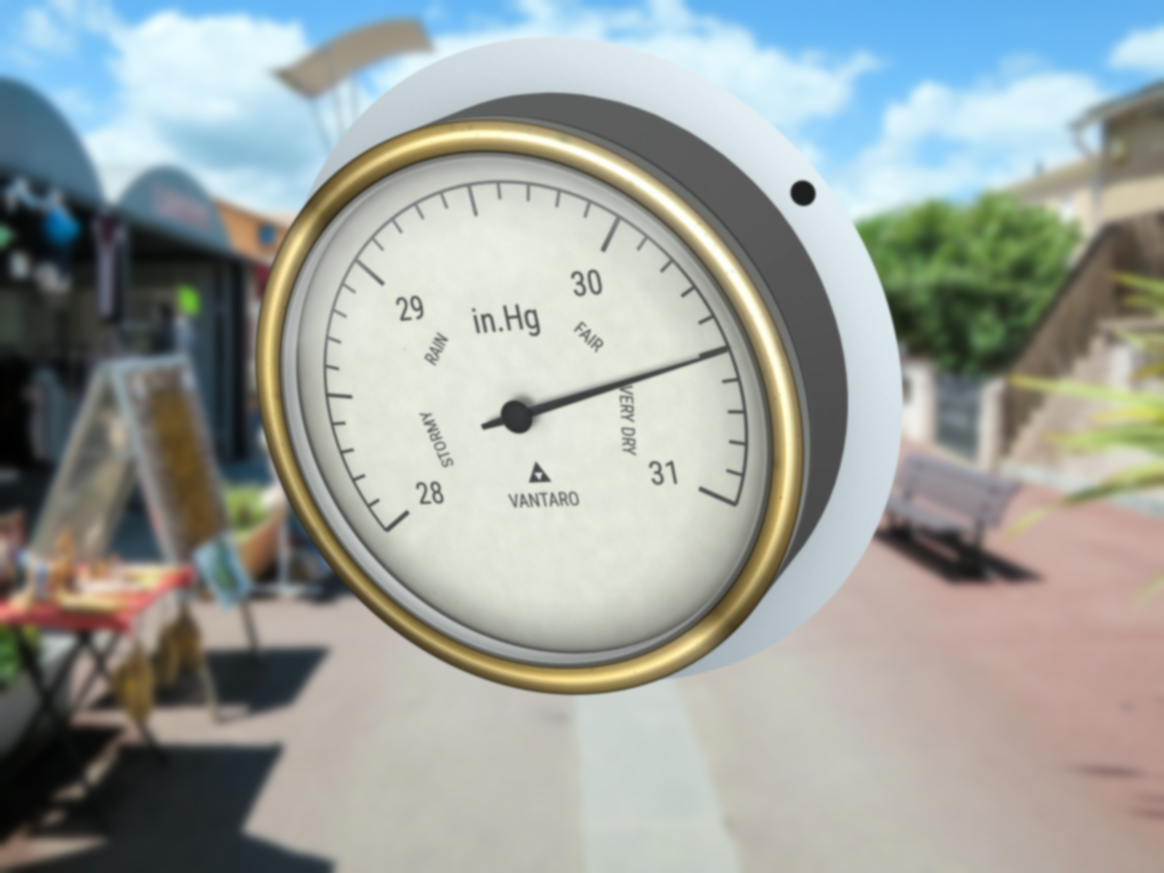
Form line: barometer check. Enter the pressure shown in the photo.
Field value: 30.5 inHg
